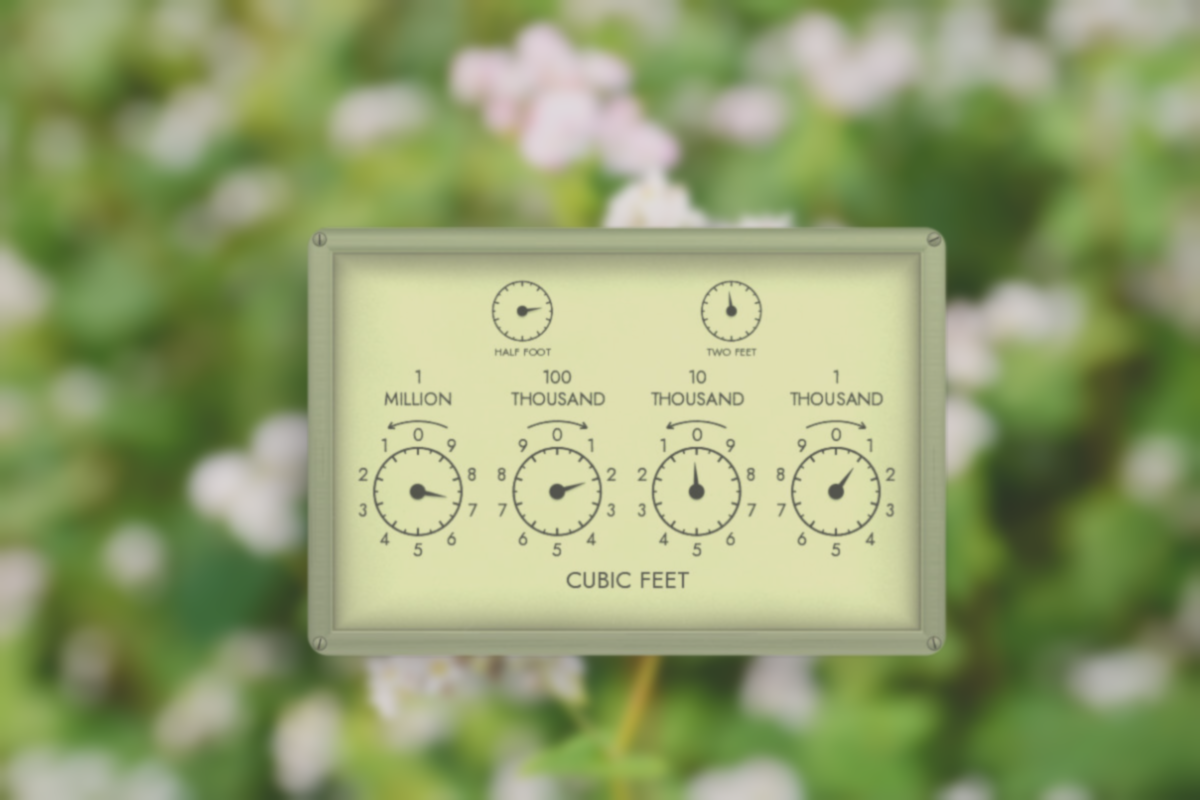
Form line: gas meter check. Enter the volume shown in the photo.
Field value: 720100 ft³
